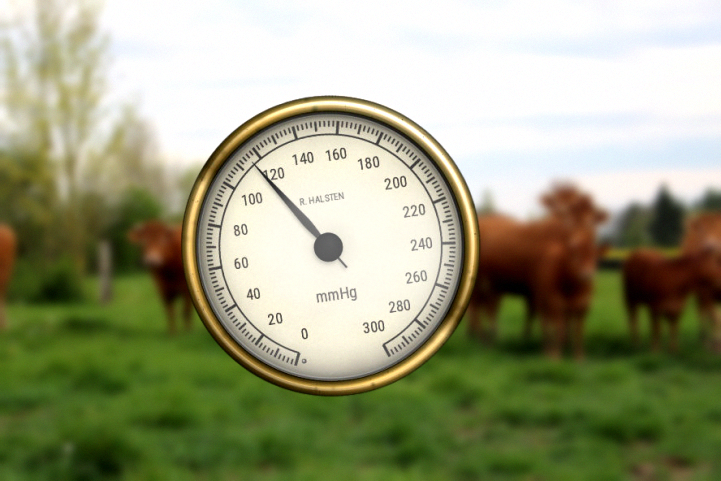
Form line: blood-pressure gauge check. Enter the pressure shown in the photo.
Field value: 116 mmHg
